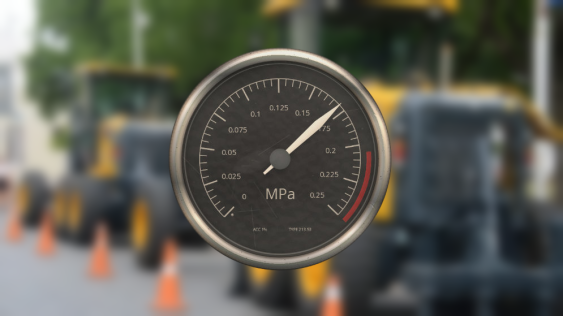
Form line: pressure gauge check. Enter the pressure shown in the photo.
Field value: 0.17 MPa
